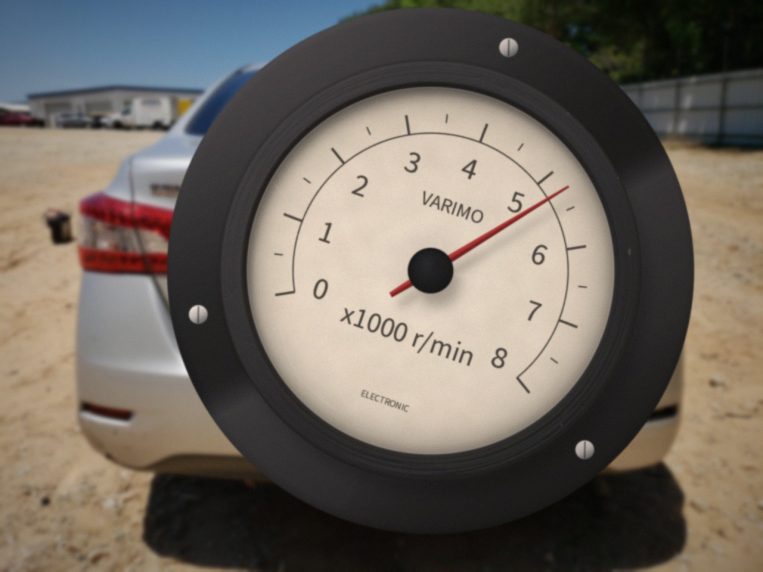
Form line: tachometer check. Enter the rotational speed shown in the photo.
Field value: 5250 rpm
